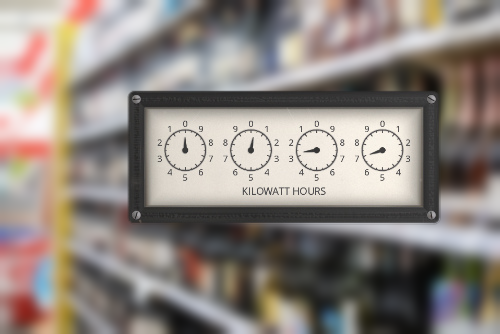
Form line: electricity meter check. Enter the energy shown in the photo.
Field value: 27 kWh
